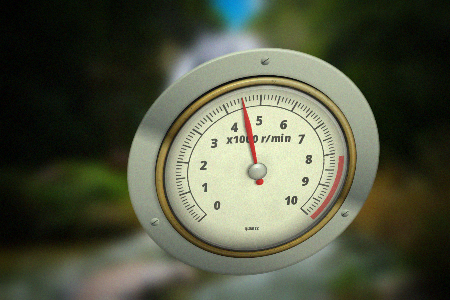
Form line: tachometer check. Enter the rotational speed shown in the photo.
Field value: 4500 rpm
